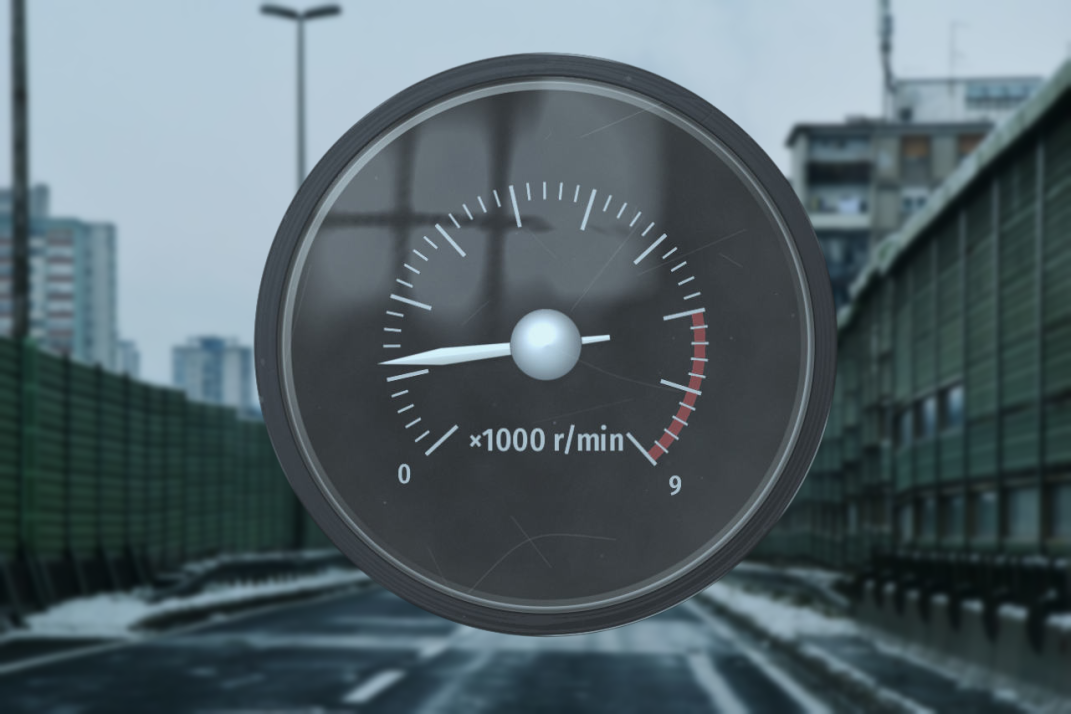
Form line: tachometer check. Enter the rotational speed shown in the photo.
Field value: 1200 rpm
